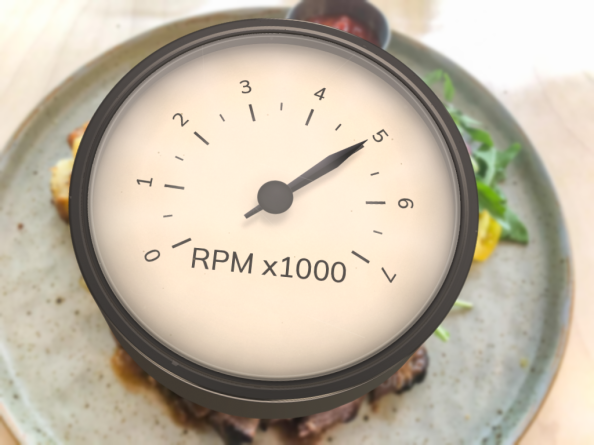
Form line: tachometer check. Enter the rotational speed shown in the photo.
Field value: 5000 rpm
